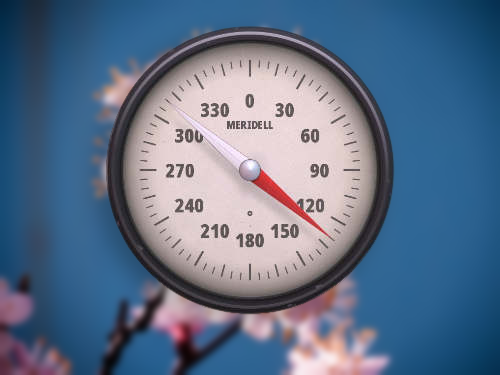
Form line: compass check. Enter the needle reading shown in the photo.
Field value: 130 °
